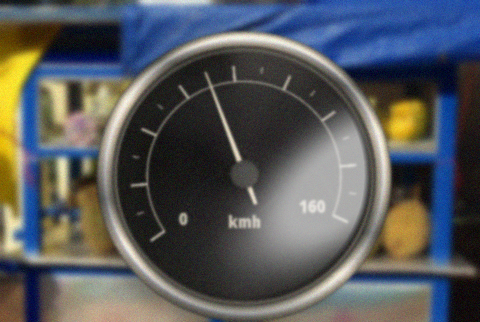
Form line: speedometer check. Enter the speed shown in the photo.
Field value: 70 km/h
